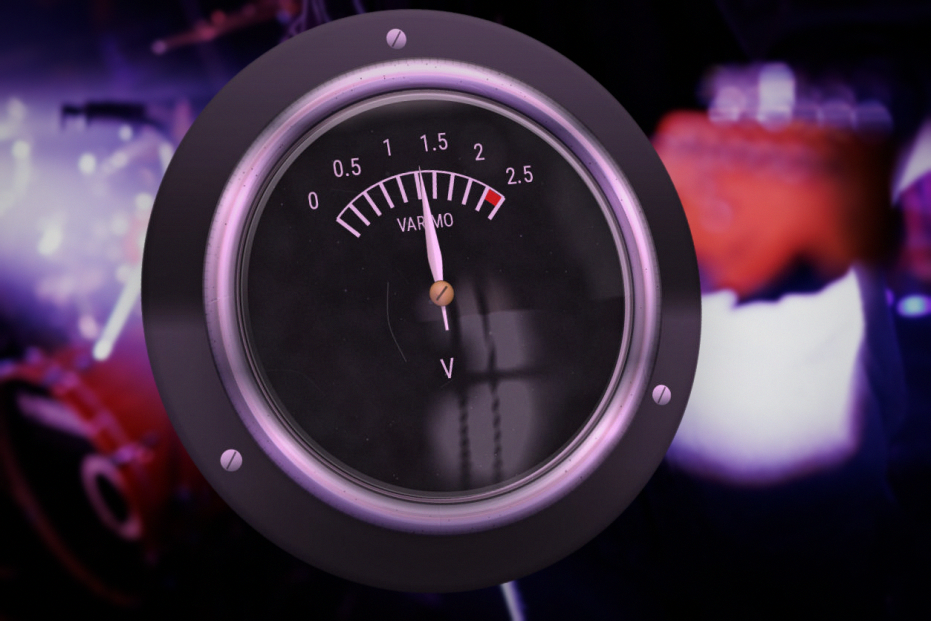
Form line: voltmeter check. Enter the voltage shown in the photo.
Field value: 1.25 V
